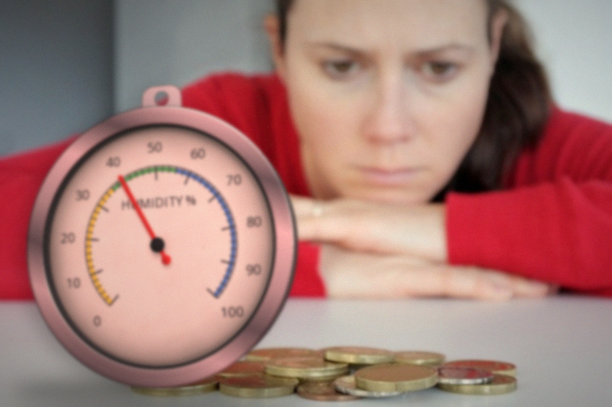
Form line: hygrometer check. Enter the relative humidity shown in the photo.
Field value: 40 %
